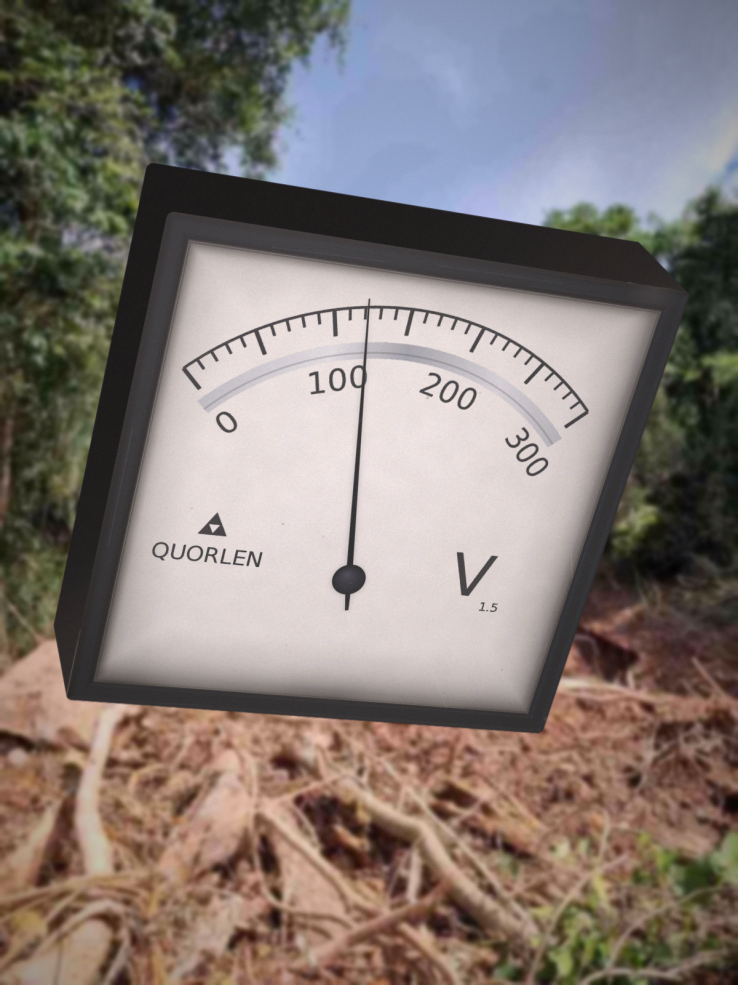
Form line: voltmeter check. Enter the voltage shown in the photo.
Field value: 120 V
